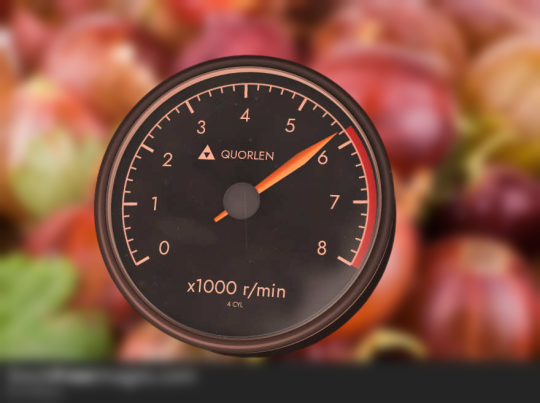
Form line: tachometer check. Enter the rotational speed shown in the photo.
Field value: 5800 rpm
